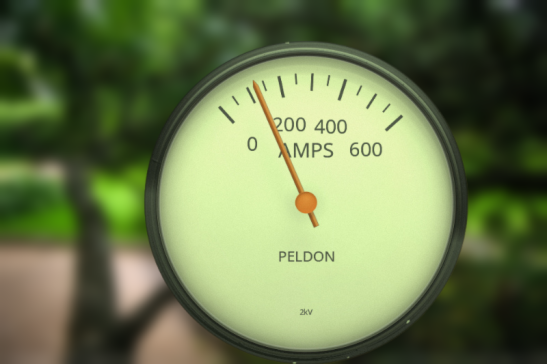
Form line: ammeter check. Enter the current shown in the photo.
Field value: 125 A
